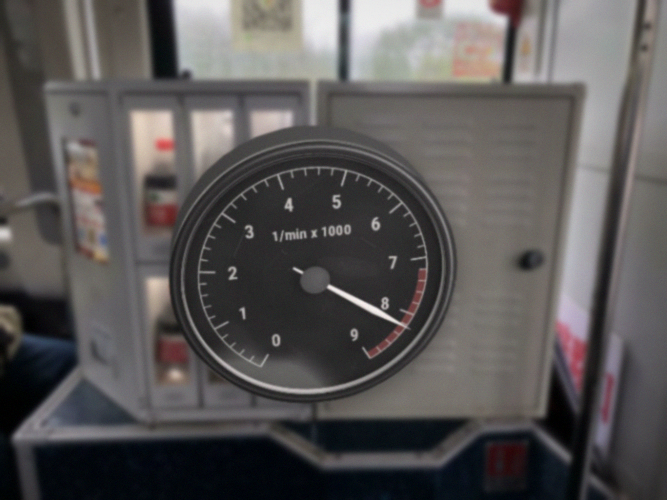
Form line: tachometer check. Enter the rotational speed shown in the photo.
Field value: 8200 rpm
